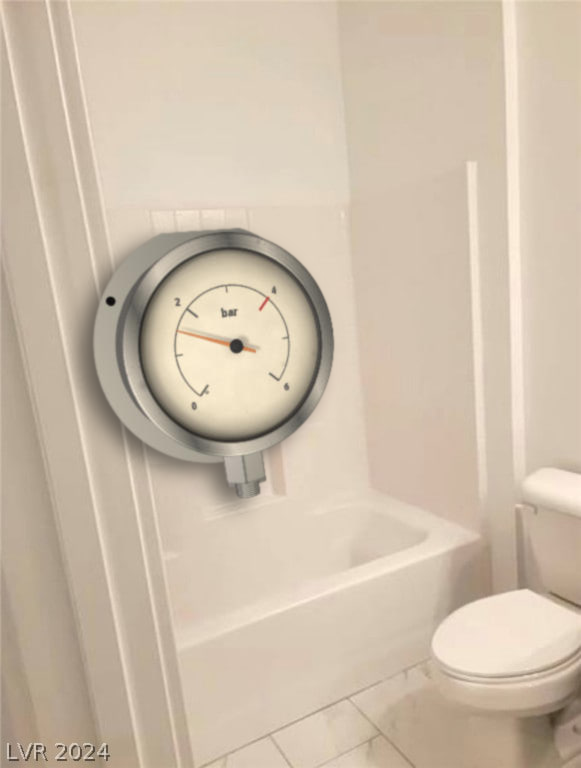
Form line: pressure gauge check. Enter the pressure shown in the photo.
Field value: 1.5 bar
